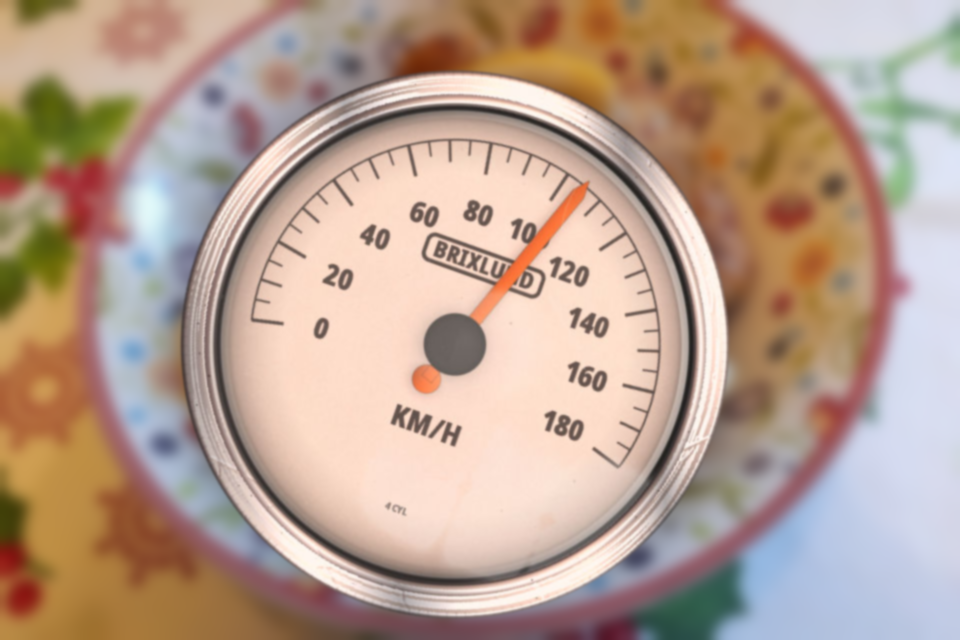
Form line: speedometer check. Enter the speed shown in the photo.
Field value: 105 km/h
